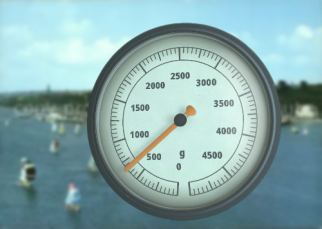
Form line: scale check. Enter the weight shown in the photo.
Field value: 650 g
